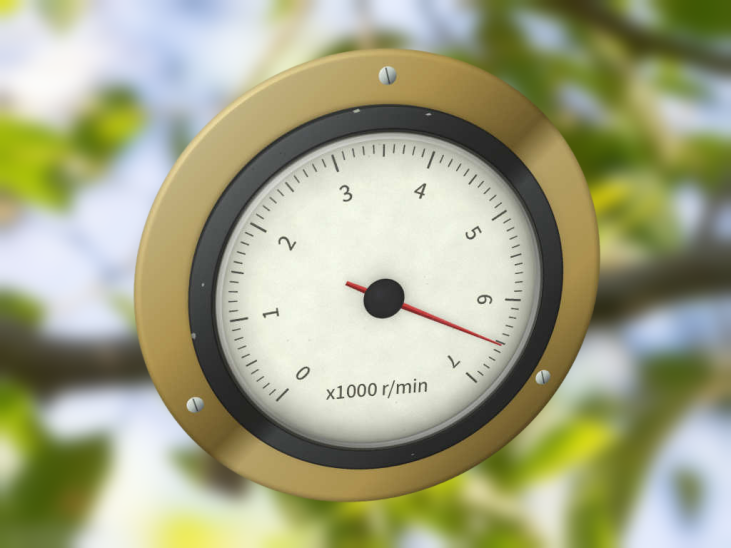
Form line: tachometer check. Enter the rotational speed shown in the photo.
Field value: 6500 rpm
